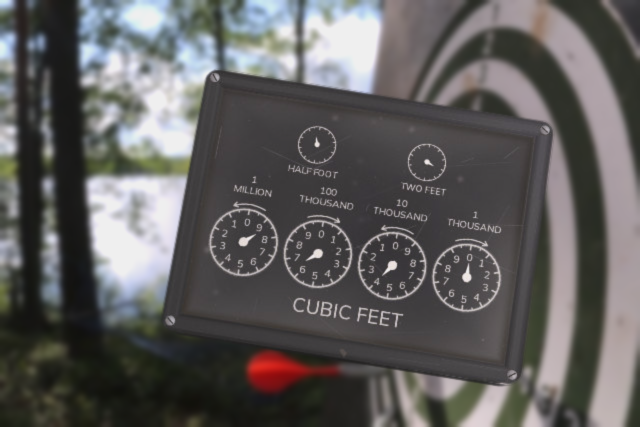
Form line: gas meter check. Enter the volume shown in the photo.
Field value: 864000 ft³
